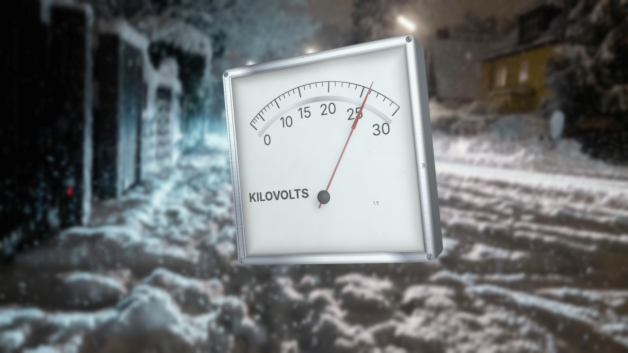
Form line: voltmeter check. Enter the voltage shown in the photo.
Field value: 26 kV
